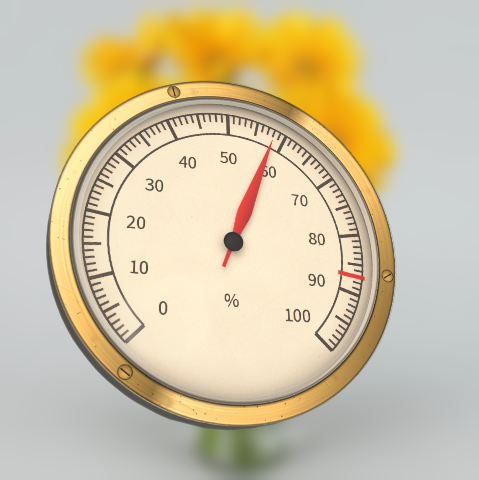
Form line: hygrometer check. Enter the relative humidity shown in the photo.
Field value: 58 %
